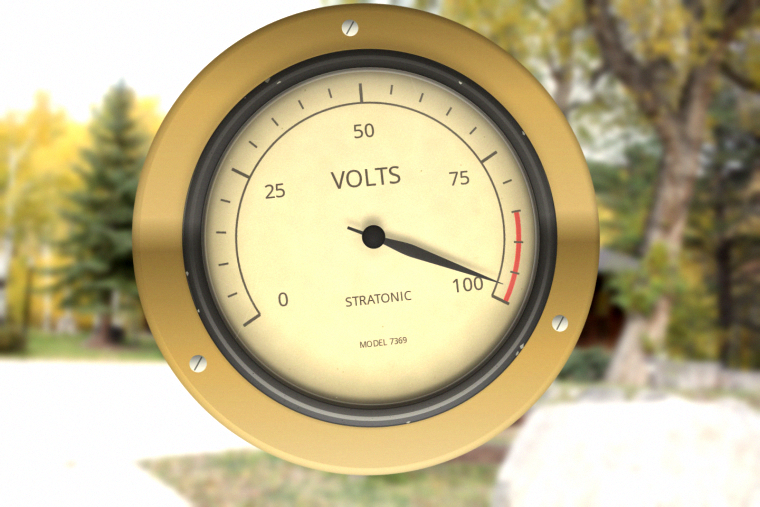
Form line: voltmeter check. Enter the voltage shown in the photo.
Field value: 97.5 V
